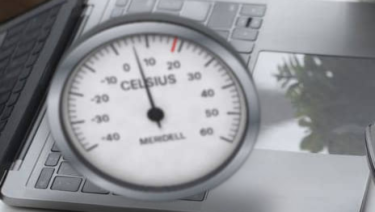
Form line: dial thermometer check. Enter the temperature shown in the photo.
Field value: 6 °C
